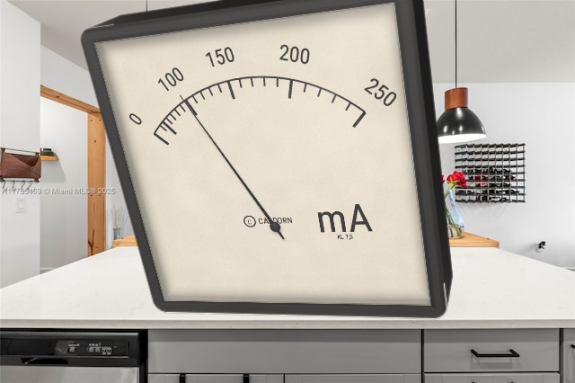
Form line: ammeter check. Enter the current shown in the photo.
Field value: 100 mA
